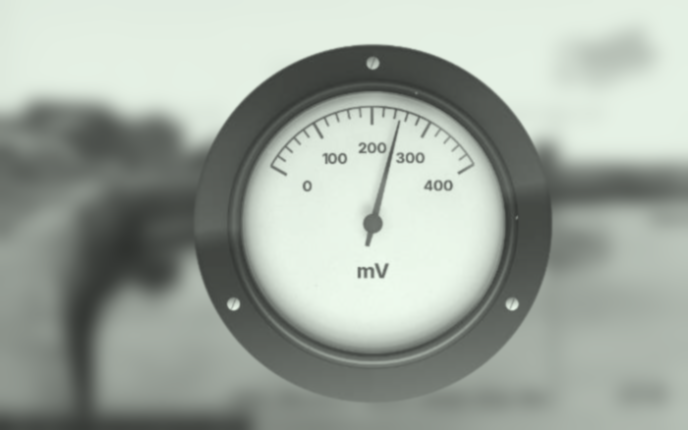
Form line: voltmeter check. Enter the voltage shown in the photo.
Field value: 250 mV
